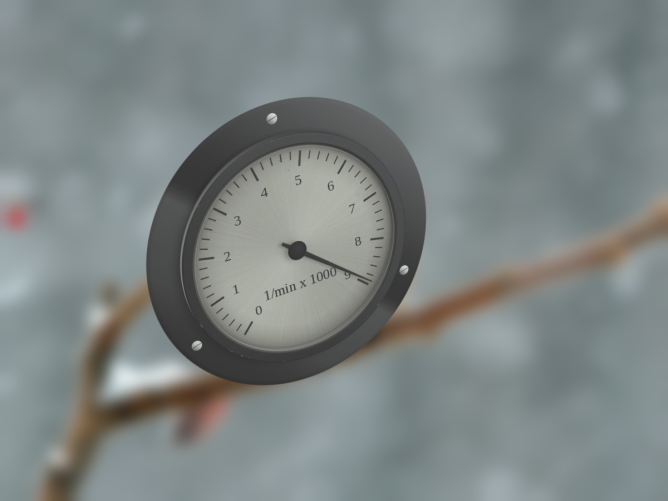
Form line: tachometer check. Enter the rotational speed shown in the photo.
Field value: 8900 rpm
